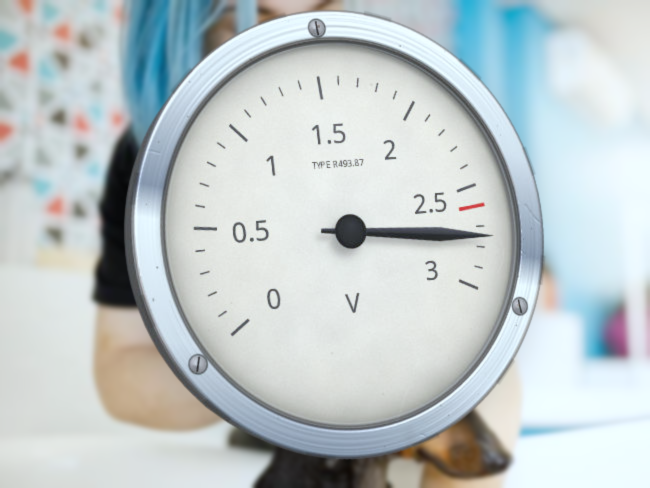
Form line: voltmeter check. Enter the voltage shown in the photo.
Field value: 2.75 V
